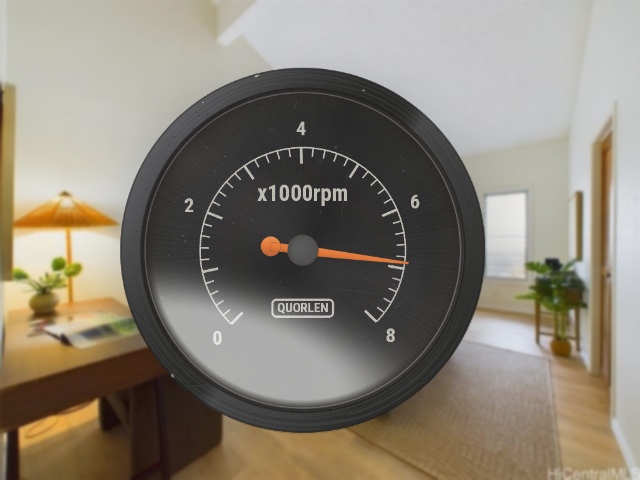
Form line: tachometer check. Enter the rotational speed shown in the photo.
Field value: 6900 rpm
